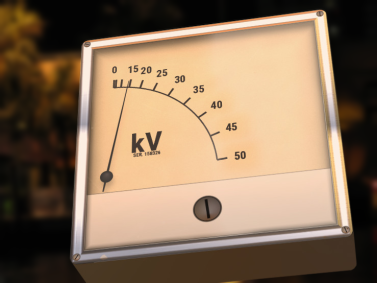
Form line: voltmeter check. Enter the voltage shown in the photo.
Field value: 15 kV
